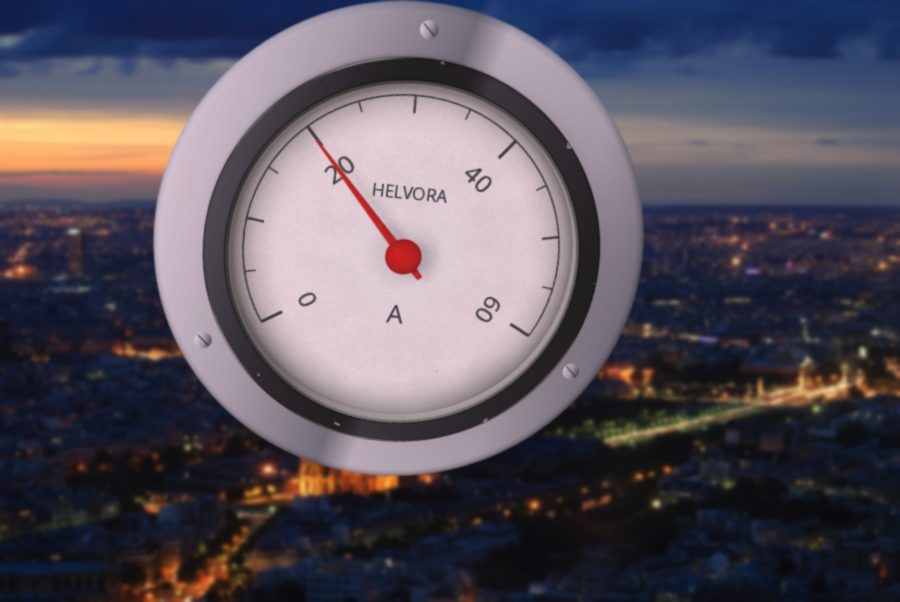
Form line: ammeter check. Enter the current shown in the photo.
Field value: 20 A
